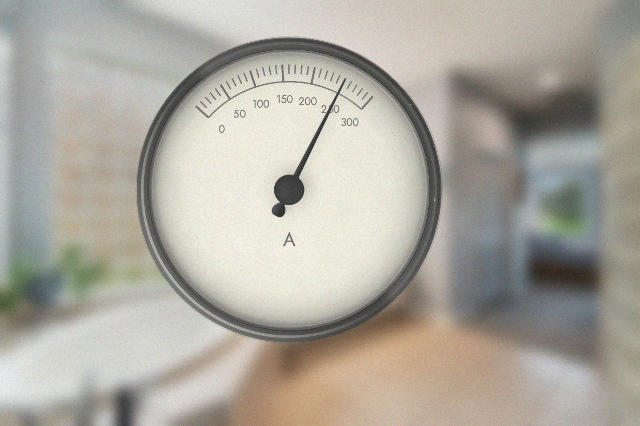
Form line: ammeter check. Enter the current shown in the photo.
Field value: 250 A
